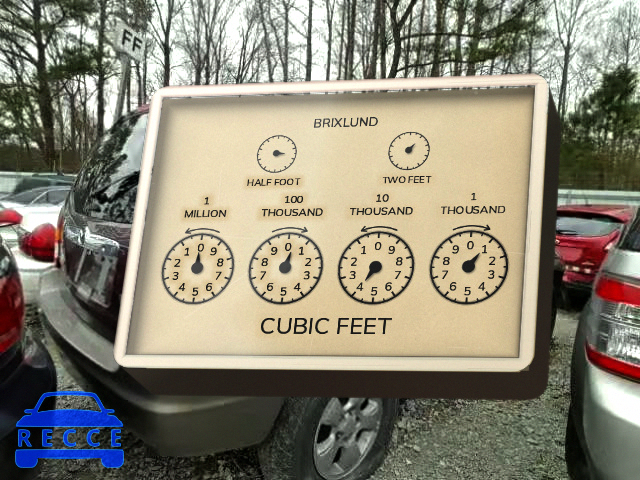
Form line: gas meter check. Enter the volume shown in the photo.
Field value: 4100 ft³
